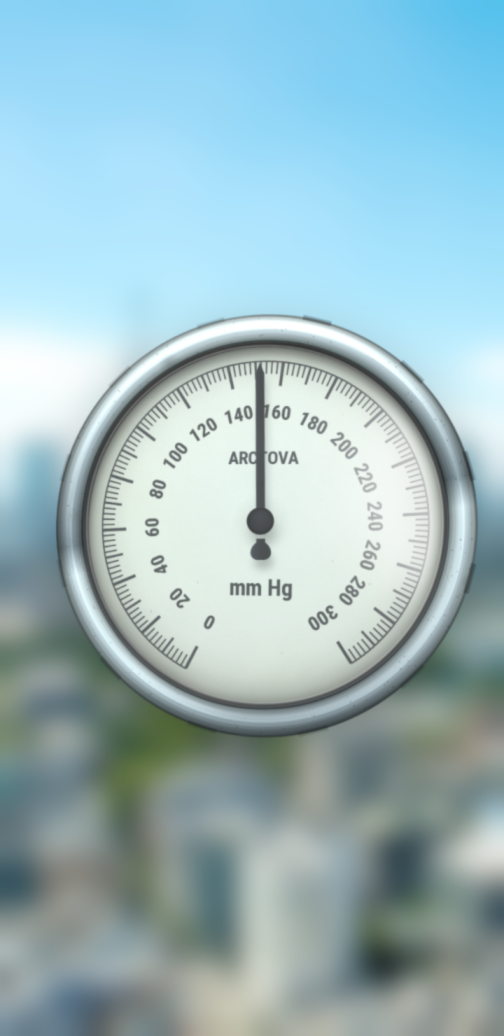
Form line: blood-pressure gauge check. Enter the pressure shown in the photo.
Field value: 152 mmHg
